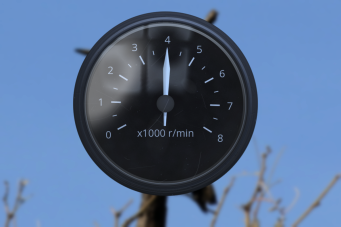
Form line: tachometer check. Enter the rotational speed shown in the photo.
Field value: 4000 rpm
